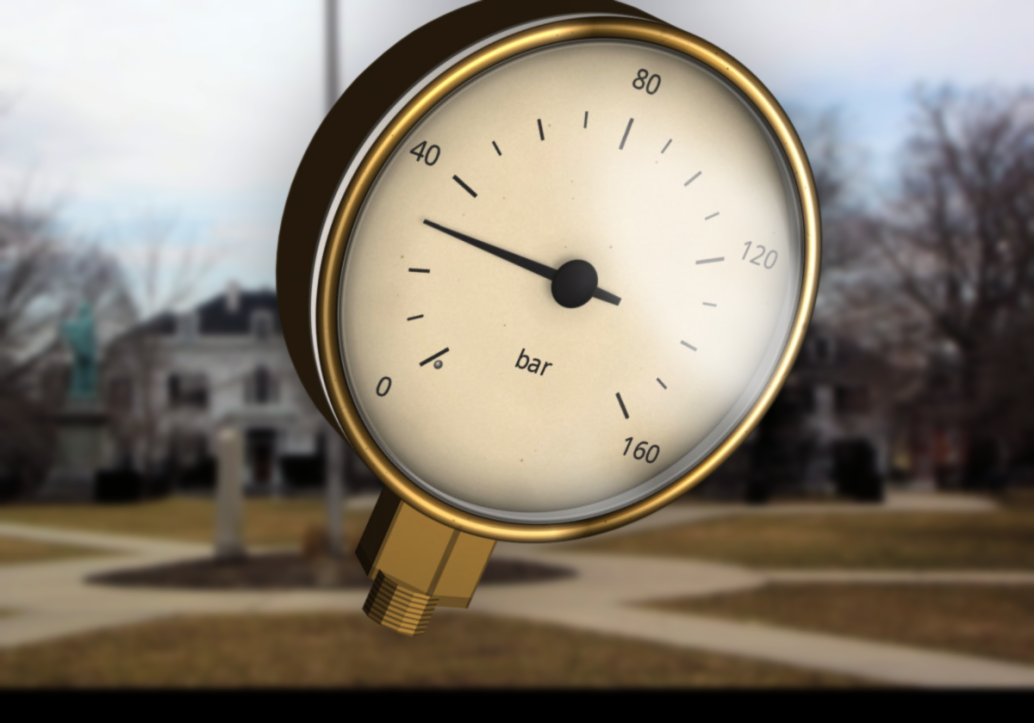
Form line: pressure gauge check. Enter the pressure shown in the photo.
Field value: 30 bar
